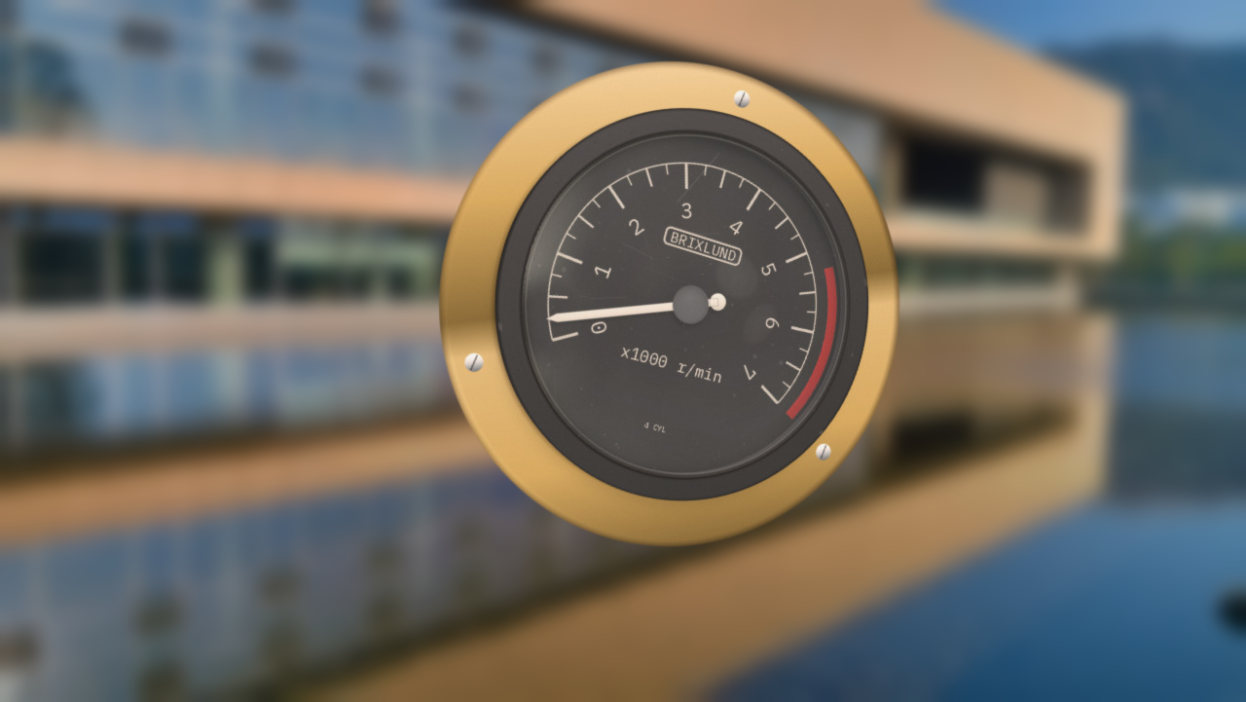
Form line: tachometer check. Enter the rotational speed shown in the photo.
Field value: 250 rpm
